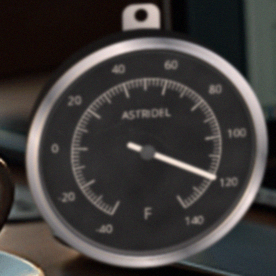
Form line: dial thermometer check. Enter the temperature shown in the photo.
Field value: 120 °F
